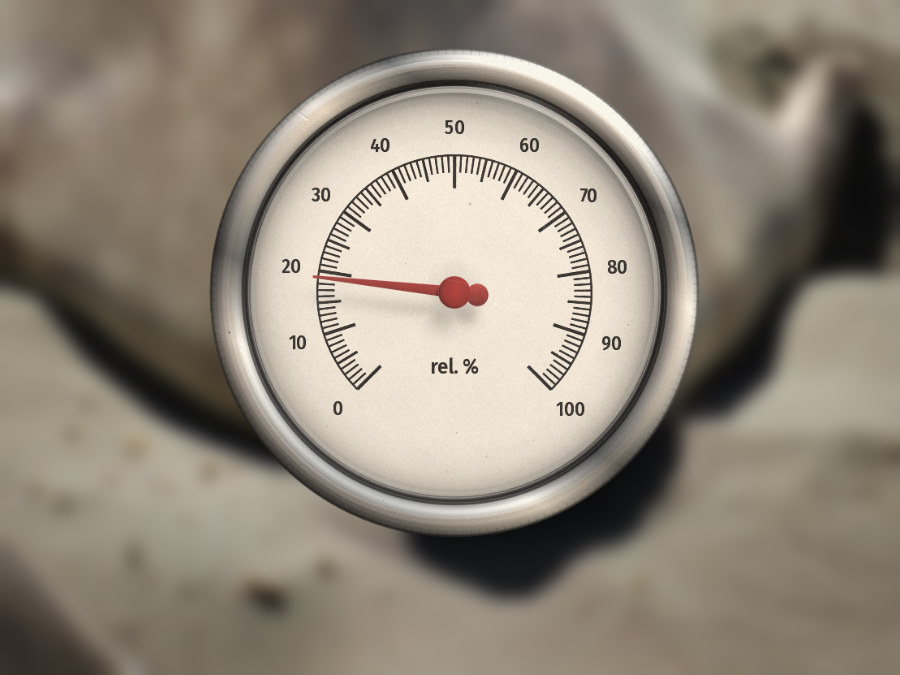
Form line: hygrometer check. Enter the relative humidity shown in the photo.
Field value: 19 %
